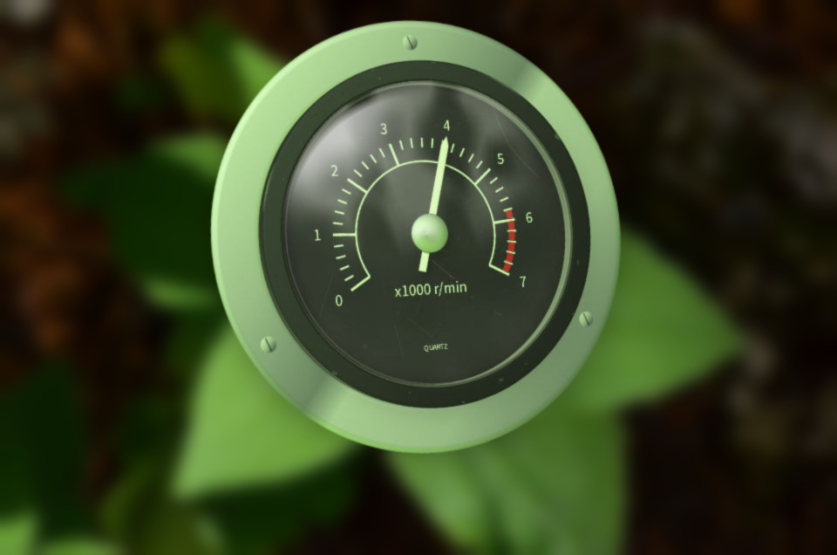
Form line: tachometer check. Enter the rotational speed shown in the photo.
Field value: 4000 rpm
